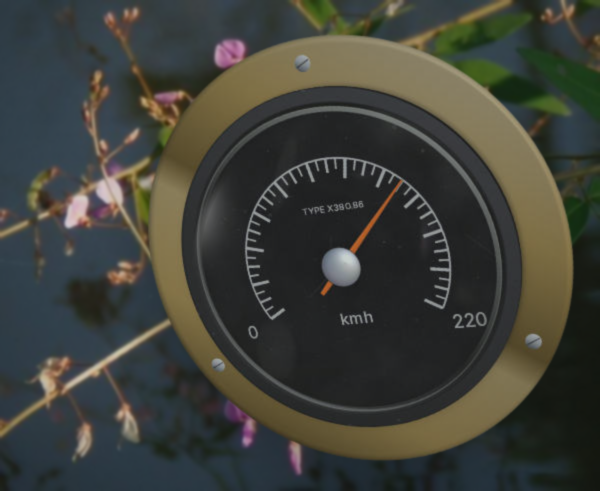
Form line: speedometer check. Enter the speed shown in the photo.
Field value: 150 km/h
